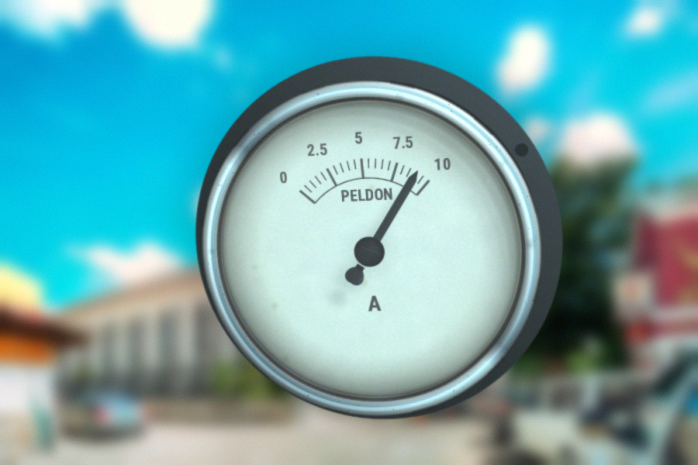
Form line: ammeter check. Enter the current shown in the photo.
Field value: 9 A
